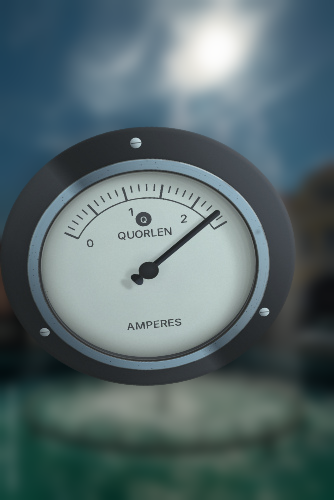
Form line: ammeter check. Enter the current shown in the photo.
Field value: 2.3 A
